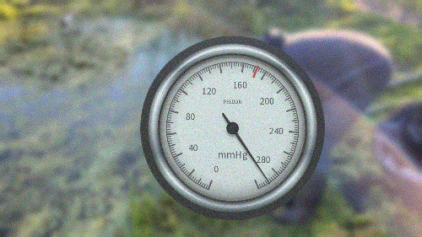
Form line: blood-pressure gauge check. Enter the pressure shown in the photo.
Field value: 290 mmHg
